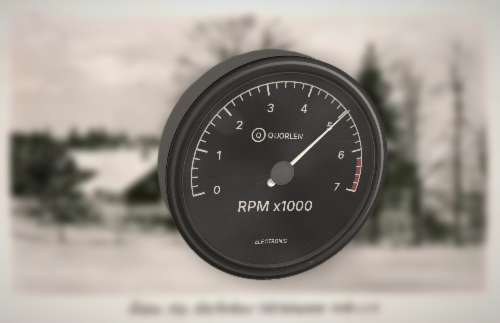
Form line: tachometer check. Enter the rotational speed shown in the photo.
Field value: 5000 rpm
